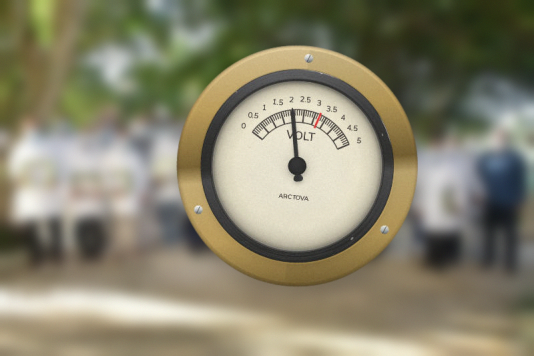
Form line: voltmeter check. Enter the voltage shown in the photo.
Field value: 2 V
